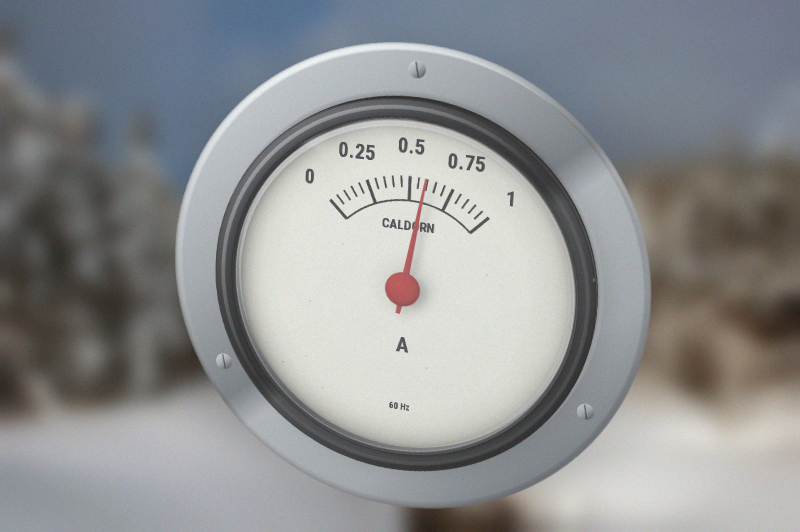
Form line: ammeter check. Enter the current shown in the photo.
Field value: 0.6 A
